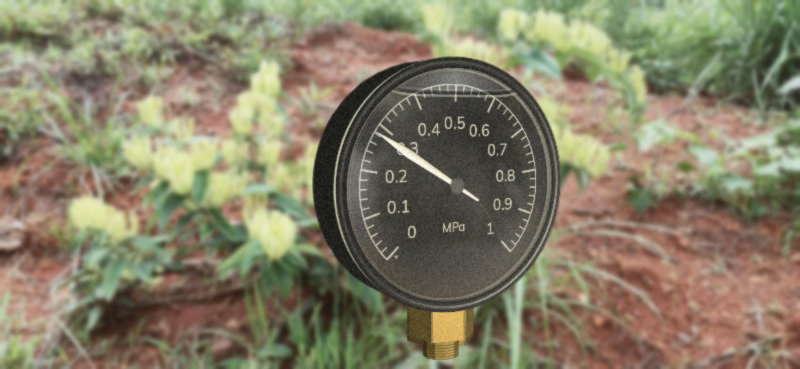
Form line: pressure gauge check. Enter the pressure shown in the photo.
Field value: 0.28 MPa
